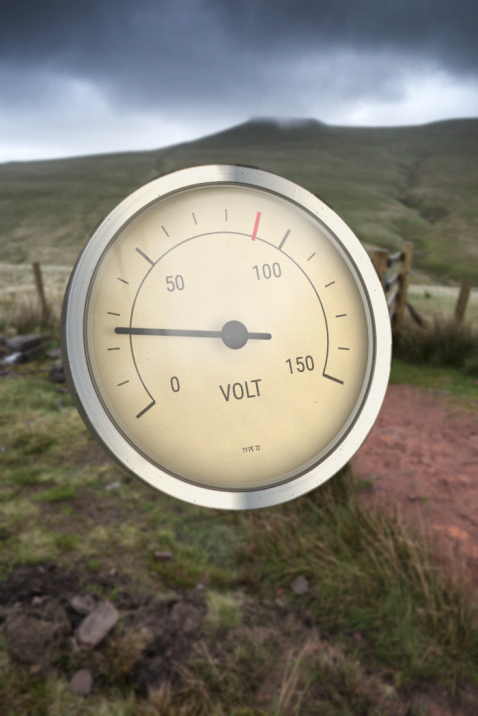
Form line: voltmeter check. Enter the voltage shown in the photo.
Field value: 25 V
